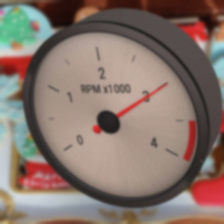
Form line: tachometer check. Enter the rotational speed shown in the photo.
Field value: 3000 rpm
